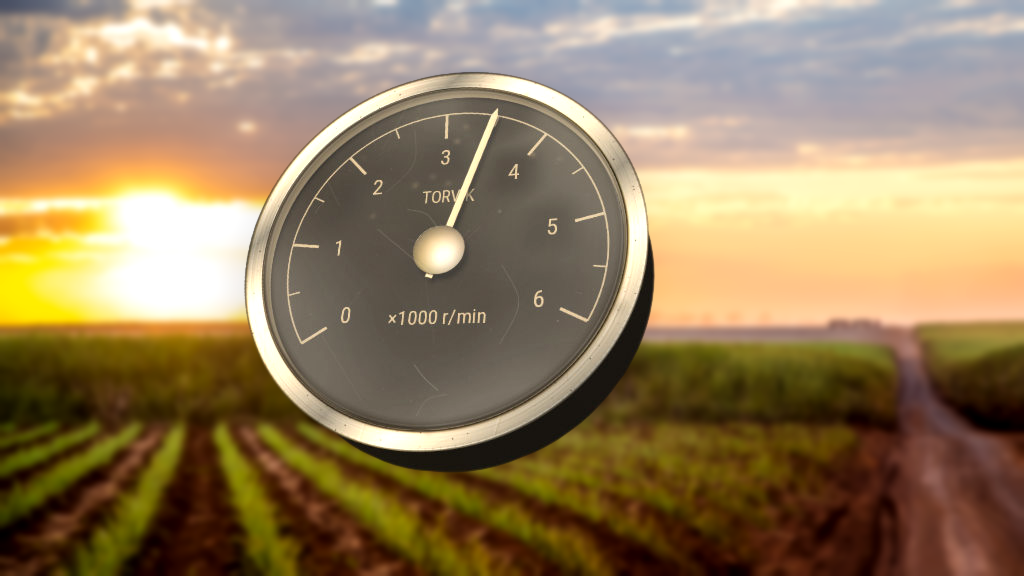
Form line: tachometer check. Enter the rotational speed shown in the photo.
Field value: 3500 rpm
